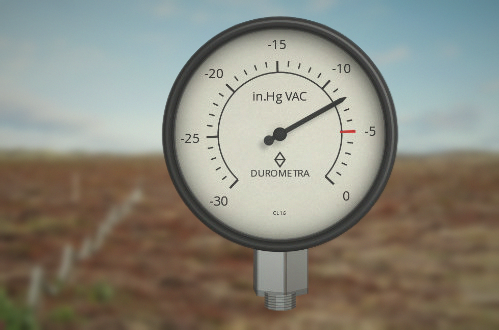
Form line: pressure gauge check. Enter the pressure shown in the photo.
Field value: -8 inHg
